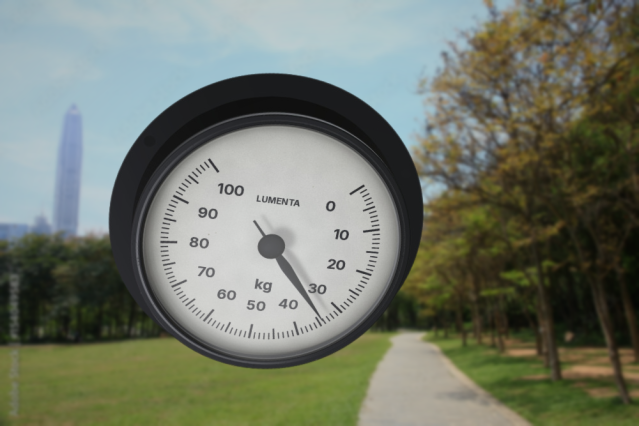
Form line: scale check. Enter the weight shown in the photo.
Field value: 34 kg
